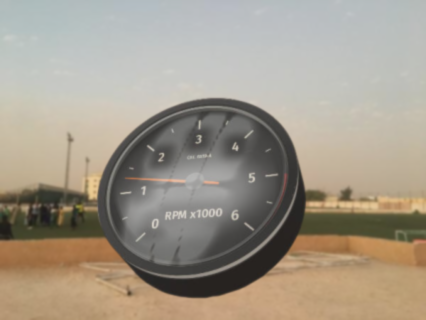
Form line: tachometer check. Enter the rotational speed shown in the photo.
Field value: 1250 rpm
